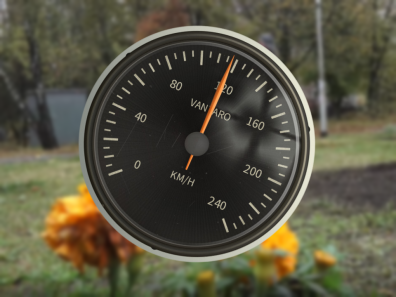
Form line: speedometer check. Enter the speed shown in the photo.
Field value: 117.5 km/h
